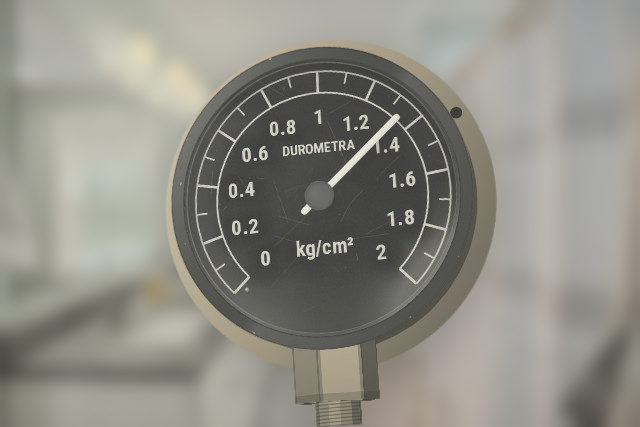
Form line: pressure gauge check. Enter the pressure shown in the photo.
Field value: 1.35 kg/cm²
